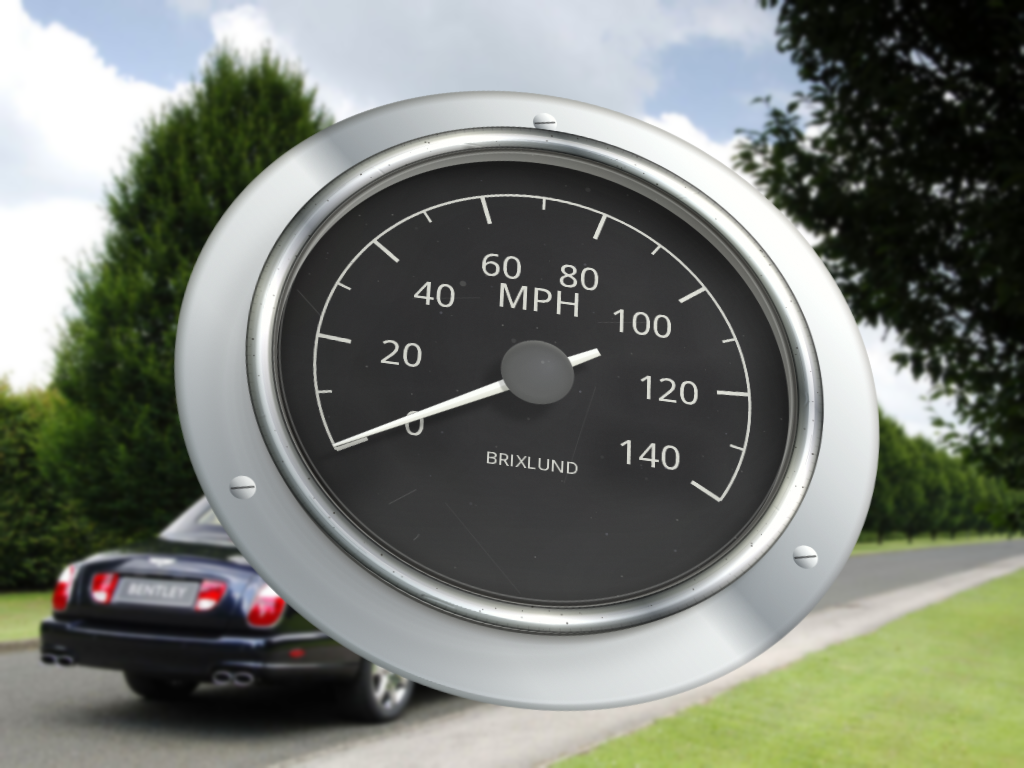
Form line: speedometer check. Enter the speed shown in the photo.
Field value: 0 mph
